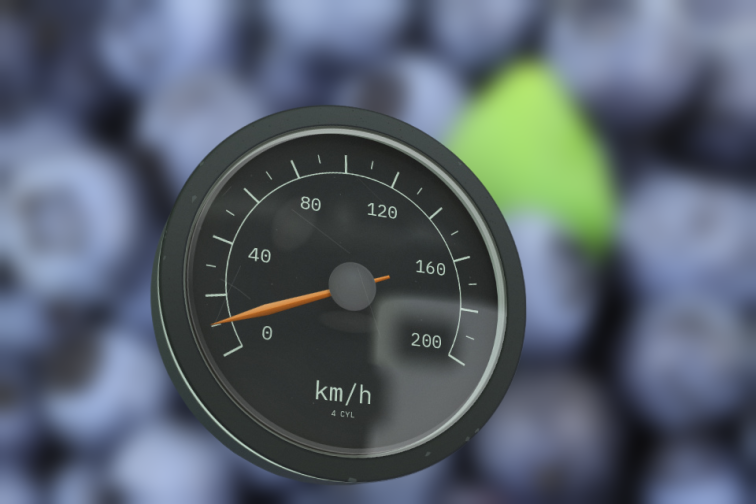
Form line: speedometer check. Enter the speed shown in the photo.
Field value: 10 km/h
